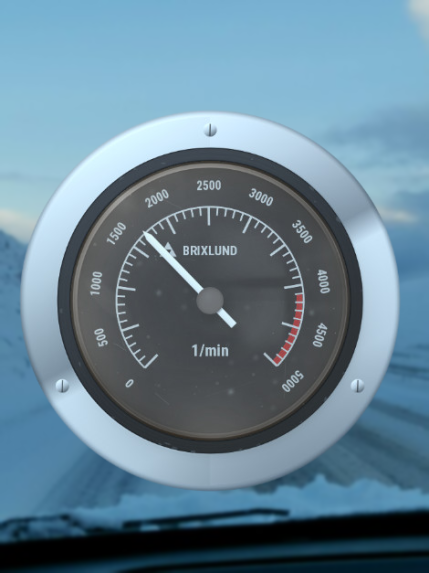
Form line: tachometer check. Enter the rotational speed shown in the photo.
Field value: 1700 rpm
